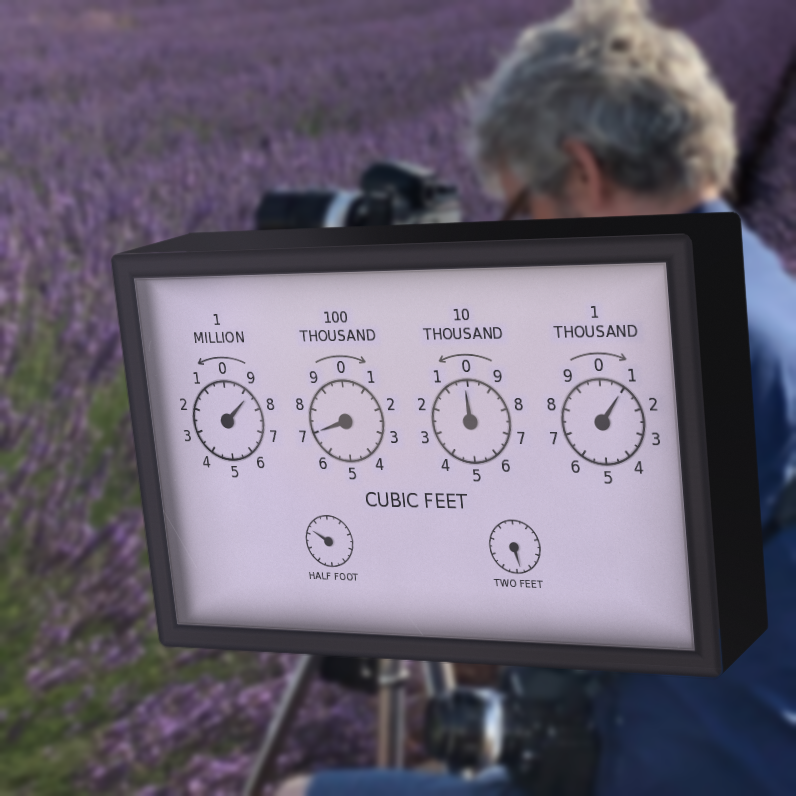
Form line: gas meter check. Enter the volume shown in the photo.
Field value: 870100 ft³
